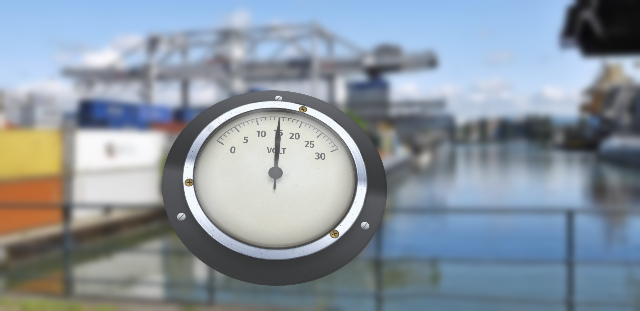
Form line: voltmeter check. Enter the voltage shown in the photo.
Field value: 15 V
